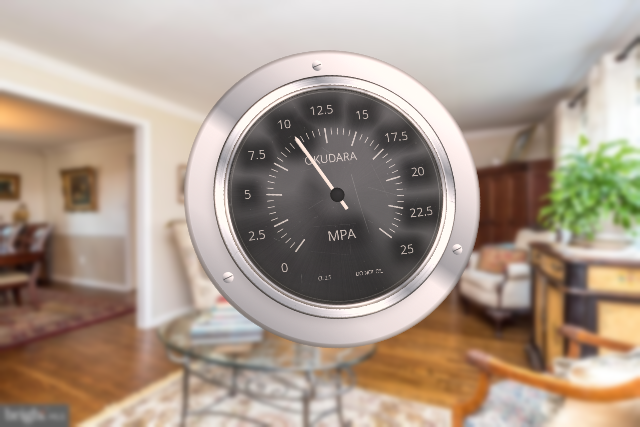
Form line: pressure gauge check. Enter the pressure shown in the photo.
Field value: 10 MPa
